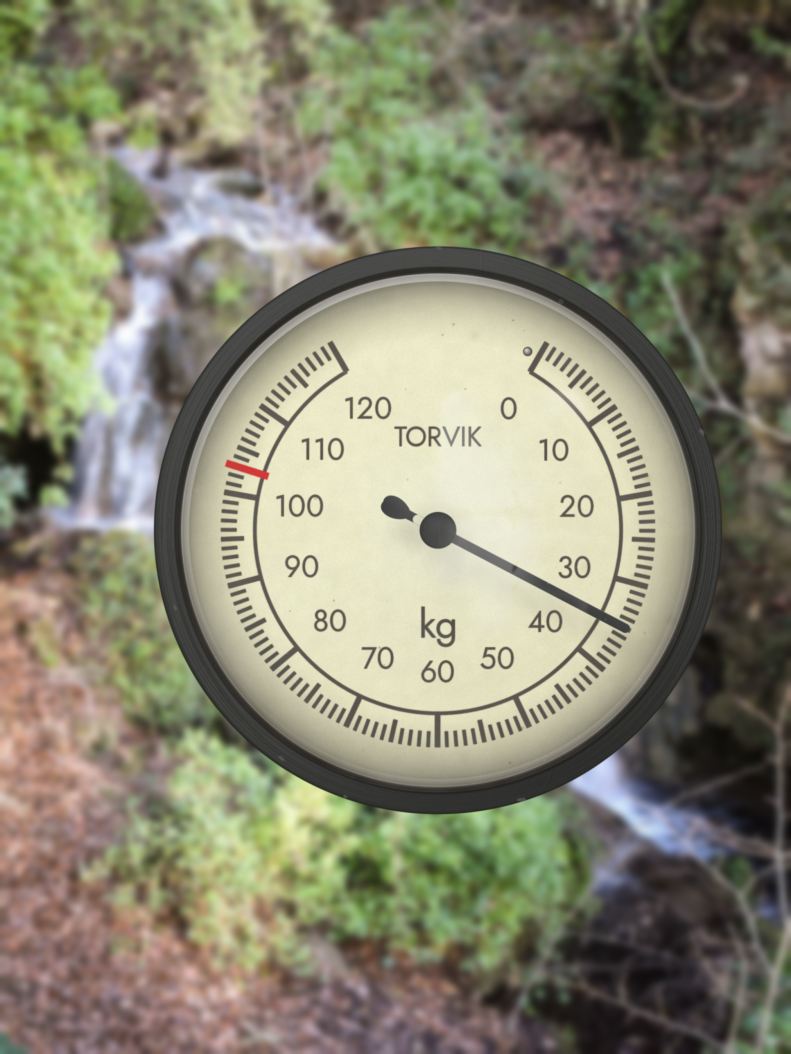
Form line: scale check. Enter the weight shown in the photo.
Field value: 35 kg
